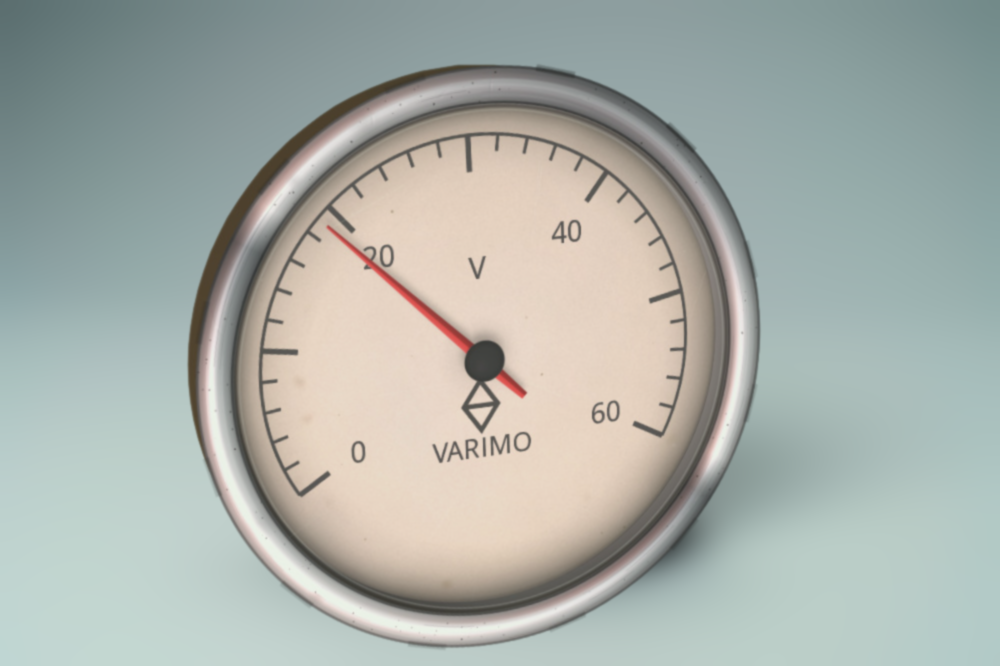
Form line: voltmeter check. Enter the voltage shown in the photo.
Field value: 19 V
